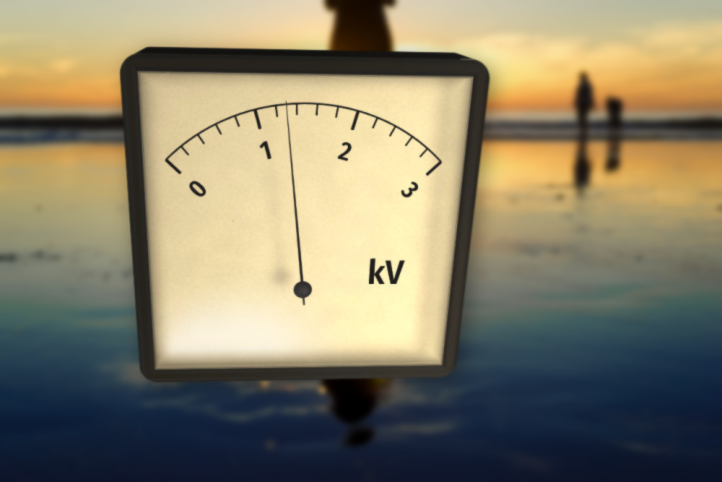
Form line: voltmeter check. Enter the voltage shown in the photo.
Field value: 1.3 kV
